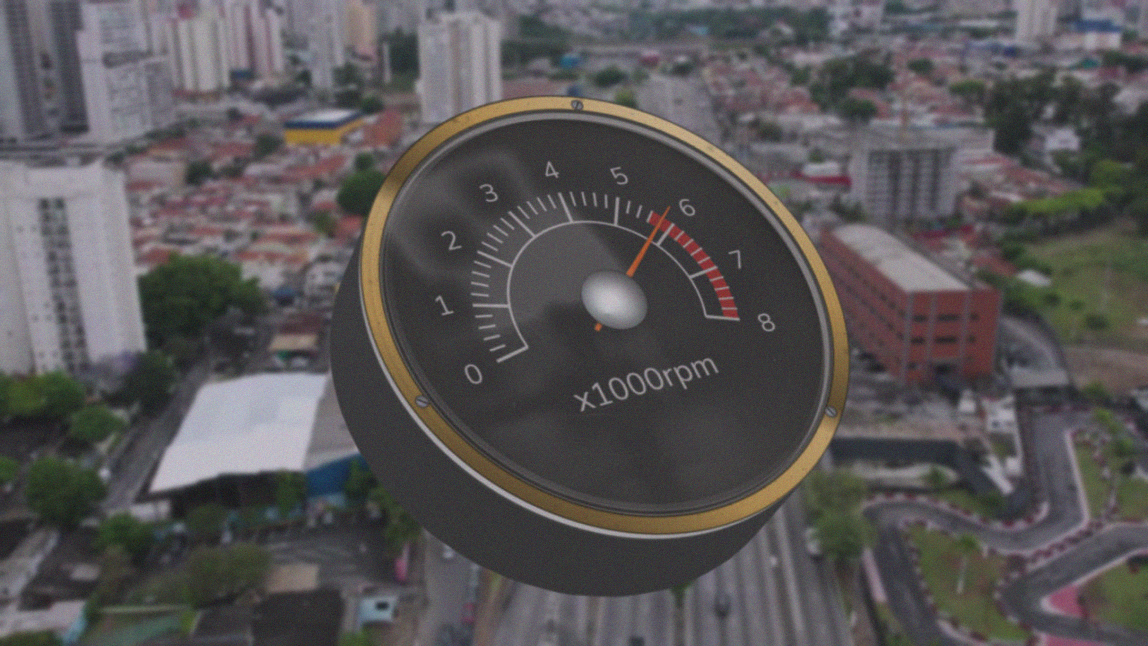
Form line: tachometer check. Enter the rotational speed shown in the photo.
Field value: 5800 rpm
